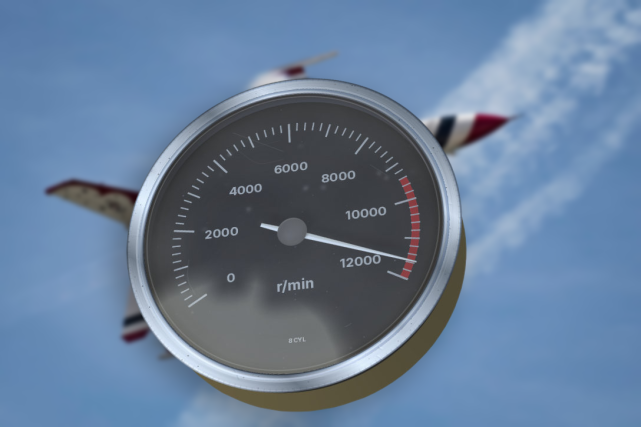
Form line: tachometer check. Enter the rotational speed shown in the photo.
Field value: 11600 rpm
